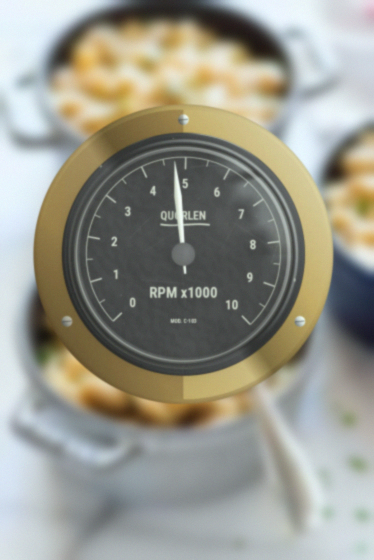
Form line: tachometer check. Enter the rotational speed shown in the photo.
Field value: 4750 rpm
